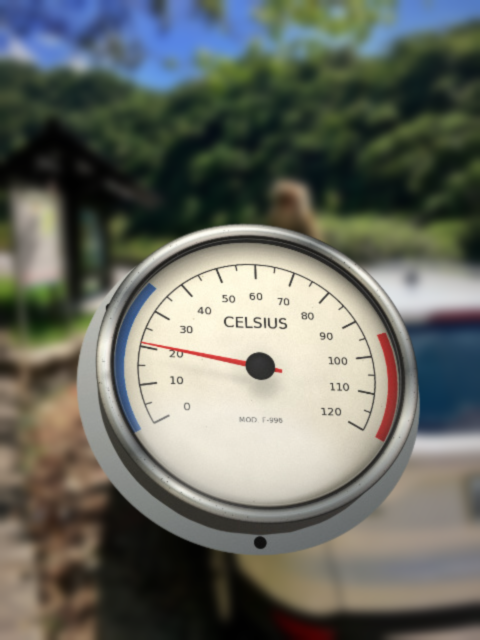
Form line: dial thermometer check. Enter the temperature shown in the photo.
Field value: 20 °C
